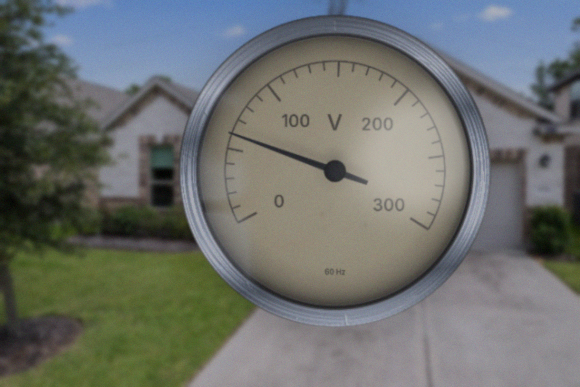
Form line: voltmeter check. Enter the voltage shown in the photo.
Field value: 60 V
